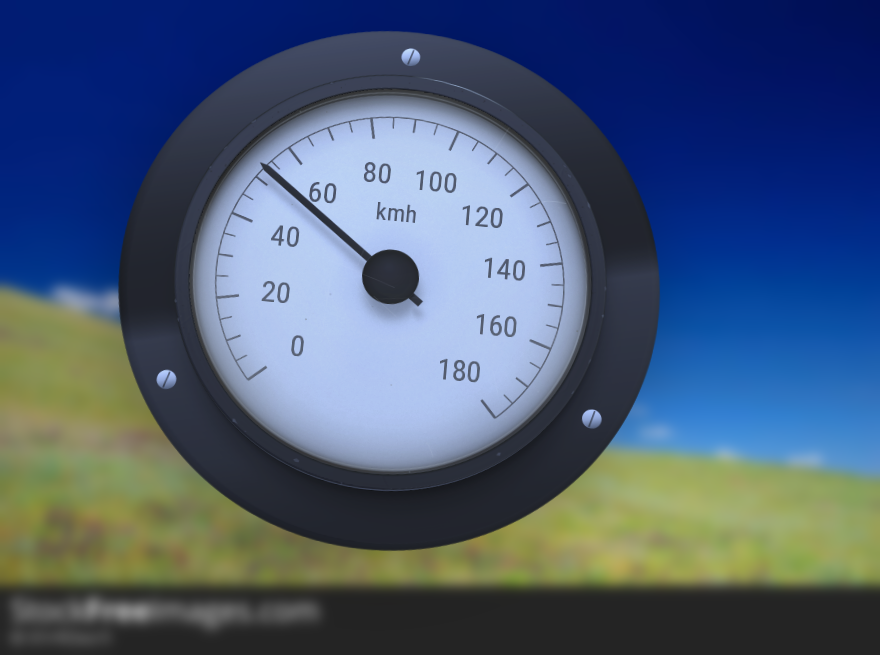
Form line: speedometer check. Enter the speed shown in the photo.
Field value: 52.5 km/h
